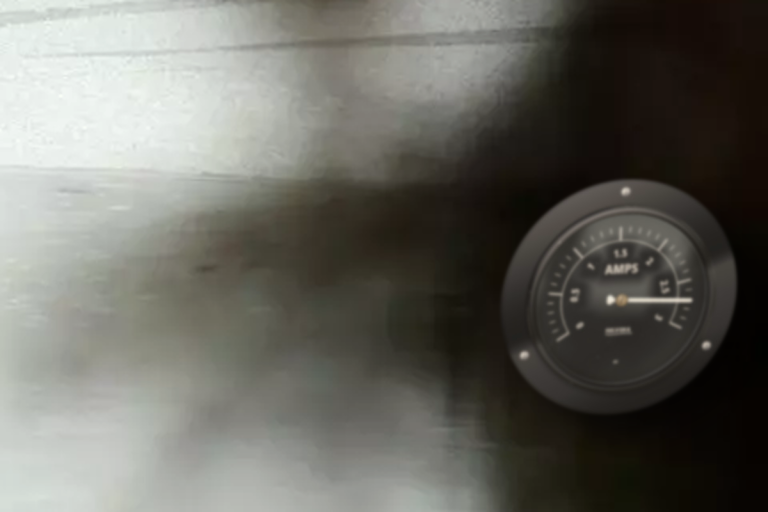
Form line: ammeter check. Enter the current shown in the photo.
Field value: 2.7 A
